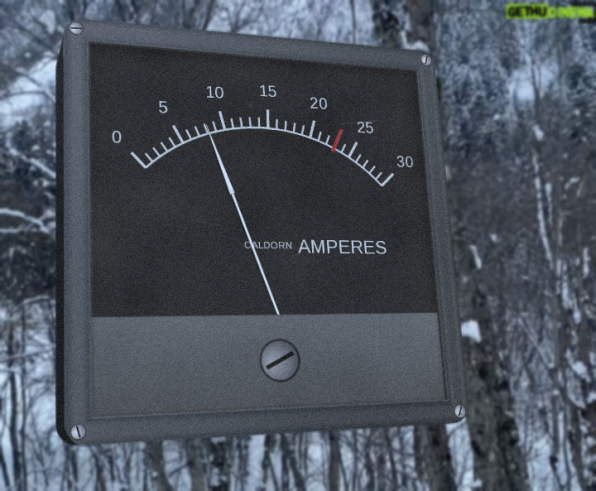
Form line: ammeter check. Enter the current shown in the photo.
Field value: 8 A
